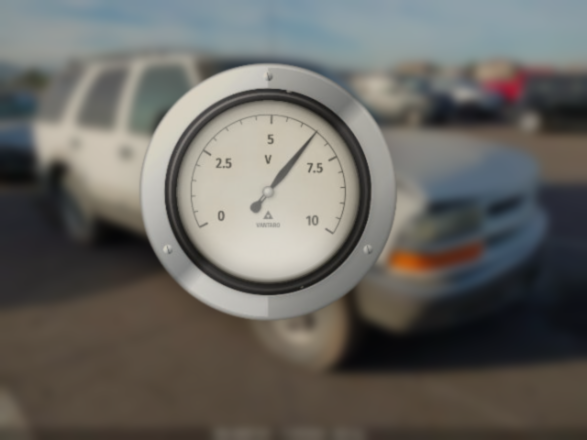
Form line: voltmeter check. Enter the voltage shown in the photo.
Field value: 6.5 V
